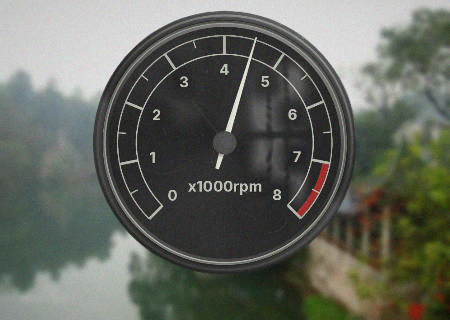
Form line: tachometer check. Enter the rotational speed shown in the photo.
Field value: 4500 rpm
